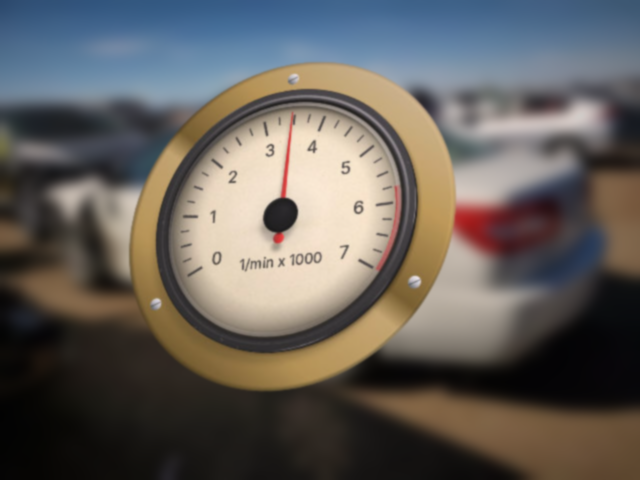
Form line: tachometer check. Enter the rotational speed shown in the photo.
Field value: 3500 rpm
